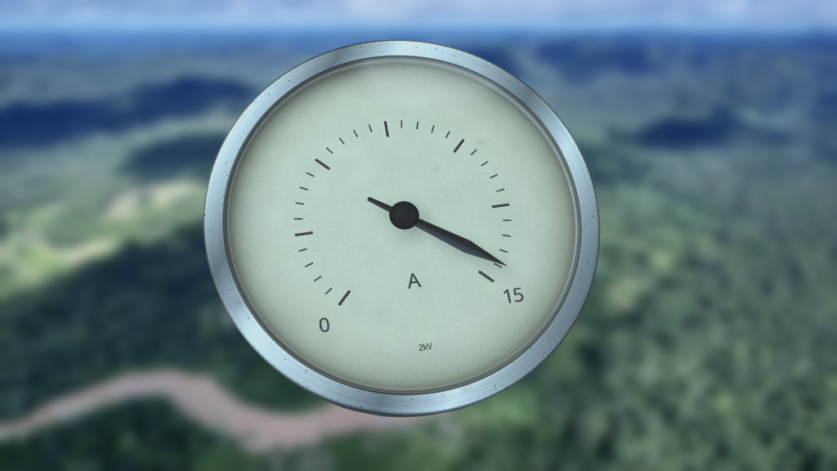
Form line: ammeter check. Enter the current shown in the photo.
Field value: 14.5 A
